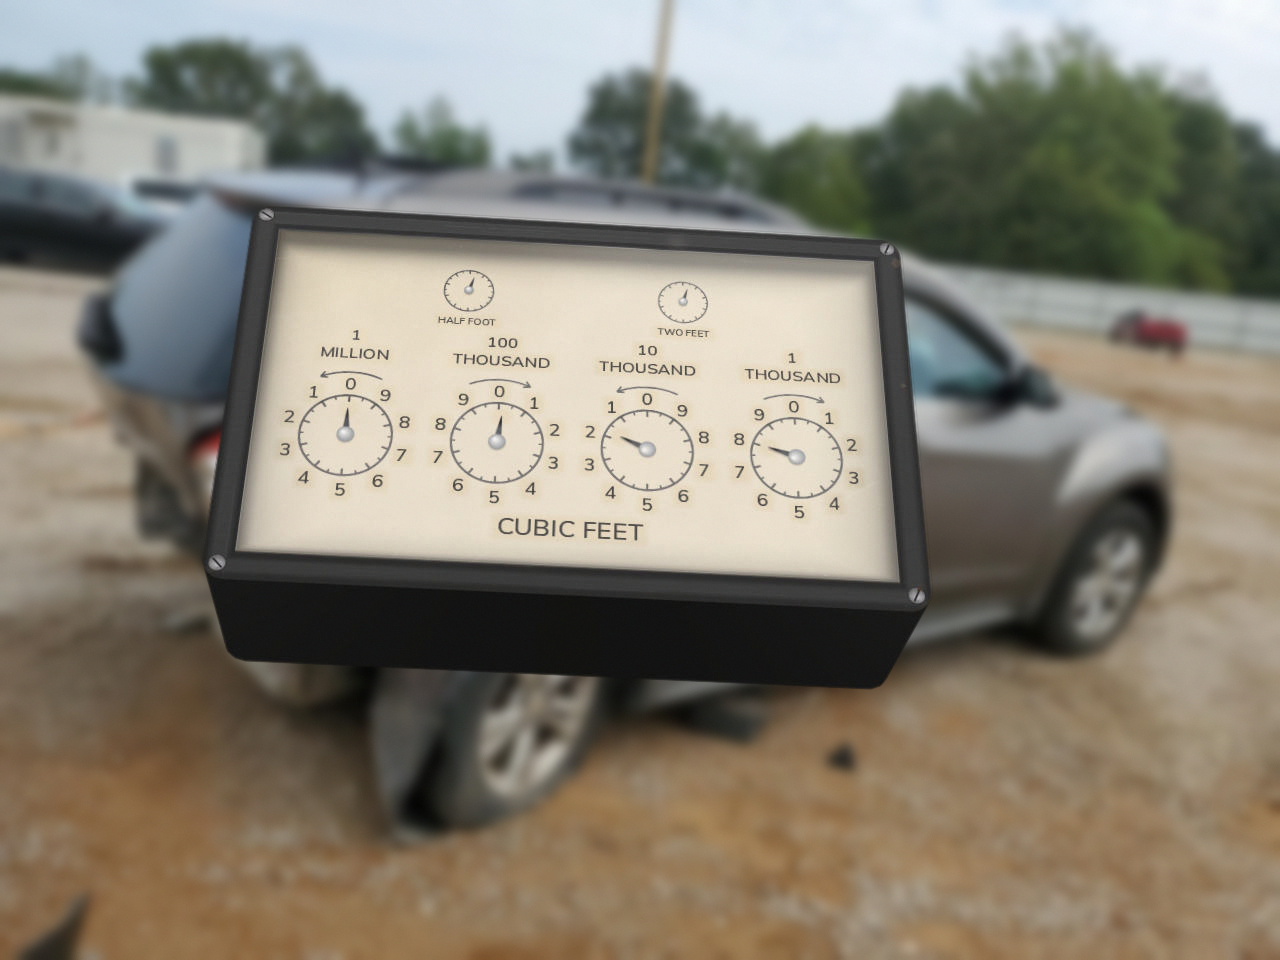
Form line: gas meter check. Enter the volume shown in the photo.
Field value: 1800 ft³
